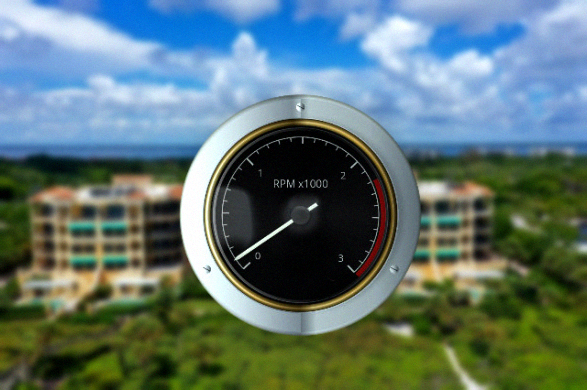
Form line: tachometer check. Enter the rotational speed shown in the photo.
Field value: 100 rpm
